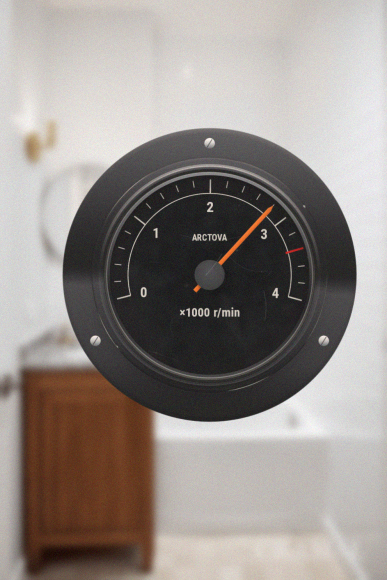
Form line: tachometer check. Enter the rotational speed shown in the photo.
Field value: 2800 rpm
